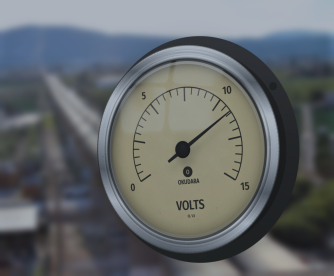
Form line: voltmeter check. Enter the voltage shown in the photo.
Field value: 11 V
